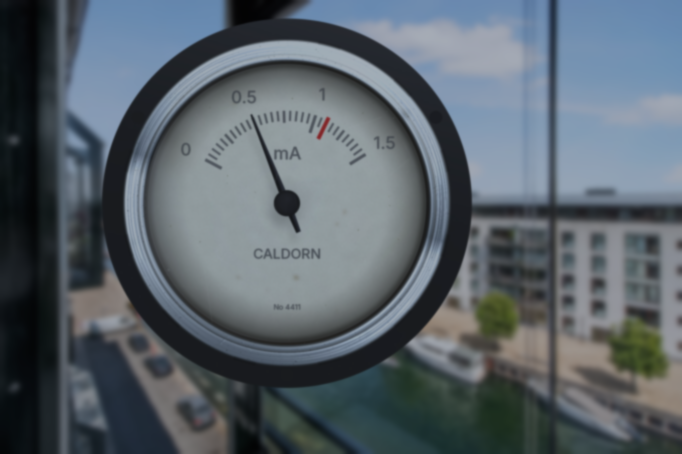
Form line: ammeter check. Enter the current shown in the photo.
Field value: 0.5 mA
